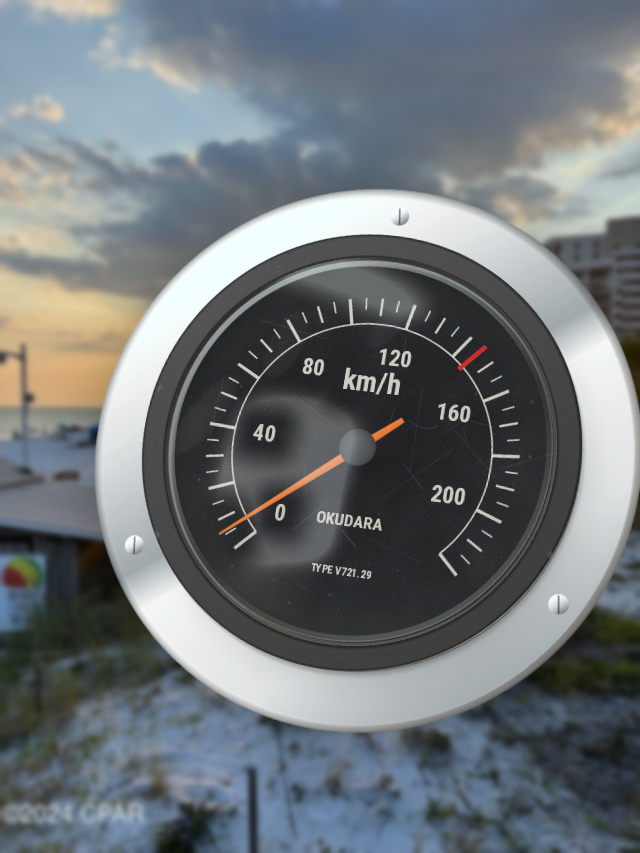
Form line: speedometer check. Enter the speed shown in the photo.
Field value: 5 km/h
